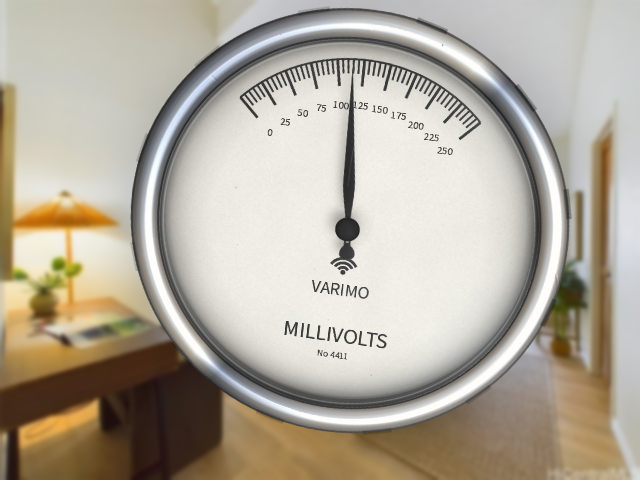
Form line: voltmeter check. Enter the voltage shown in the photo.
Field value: 115 mV
